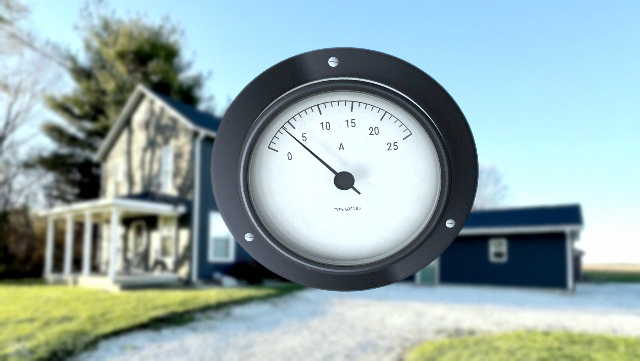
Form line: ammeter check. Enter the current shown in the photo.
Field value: 4 A
